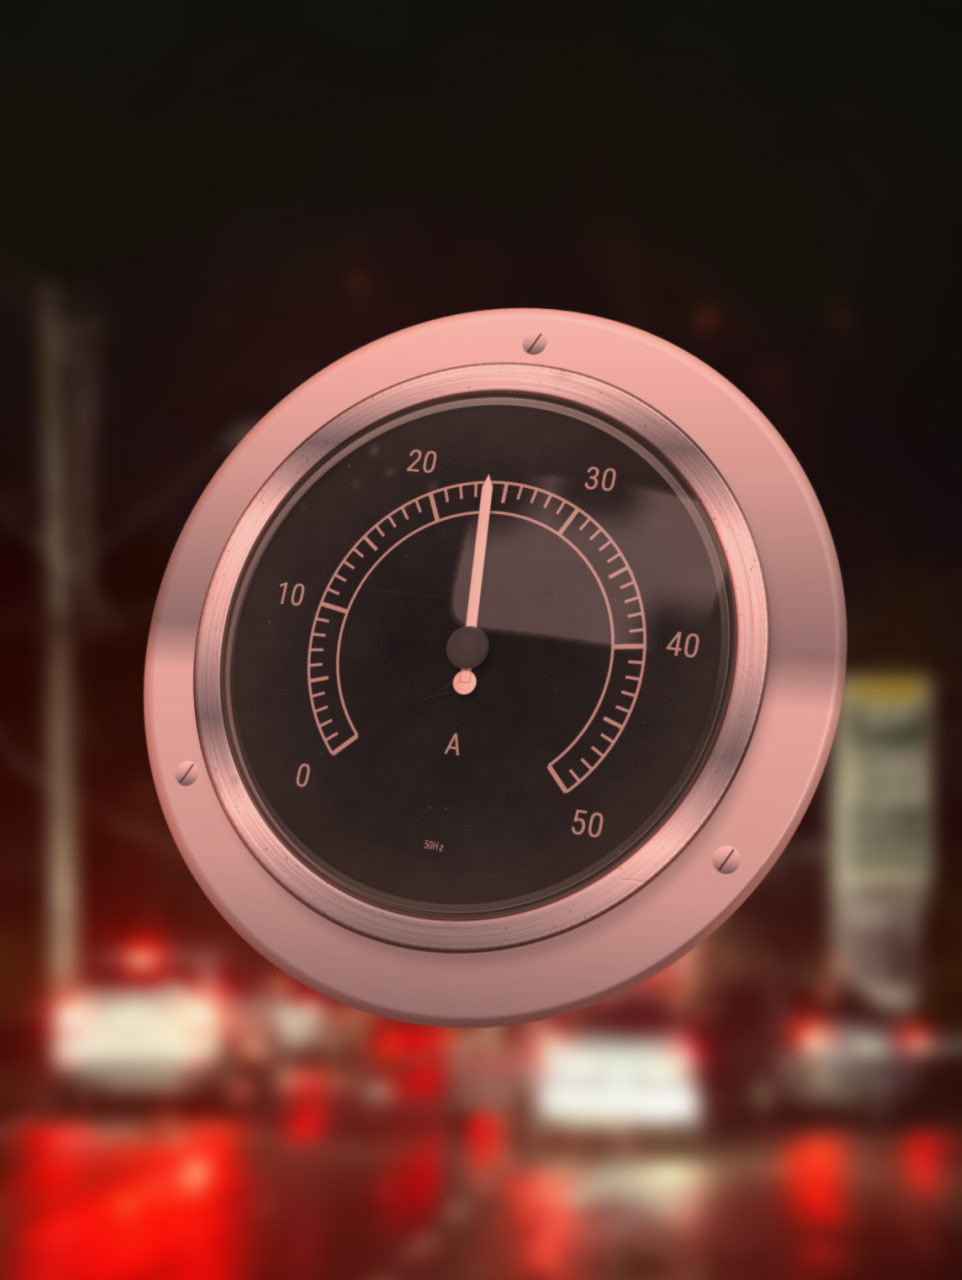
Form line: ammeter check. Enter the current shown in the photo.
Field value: 24 A
